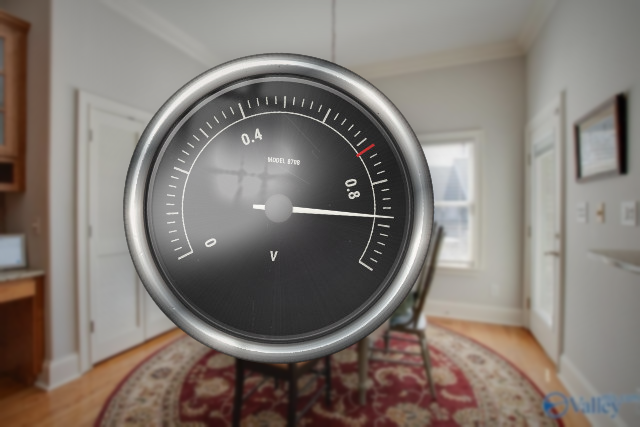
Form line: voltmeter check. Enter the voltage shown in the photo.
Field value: 0.88 V
